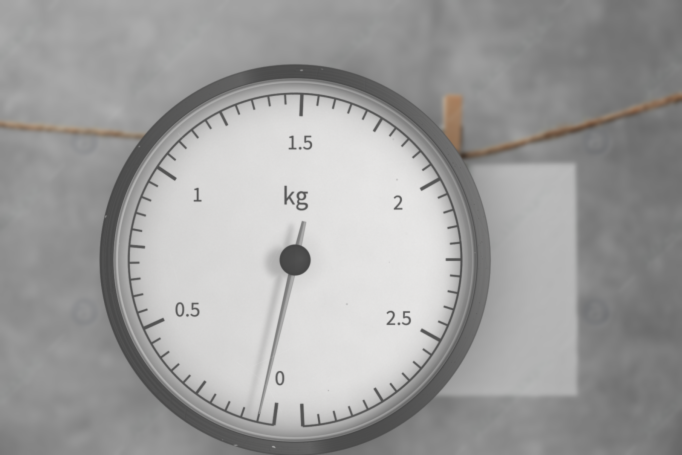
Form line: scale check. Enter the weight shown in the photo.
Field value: 0.05 kg
